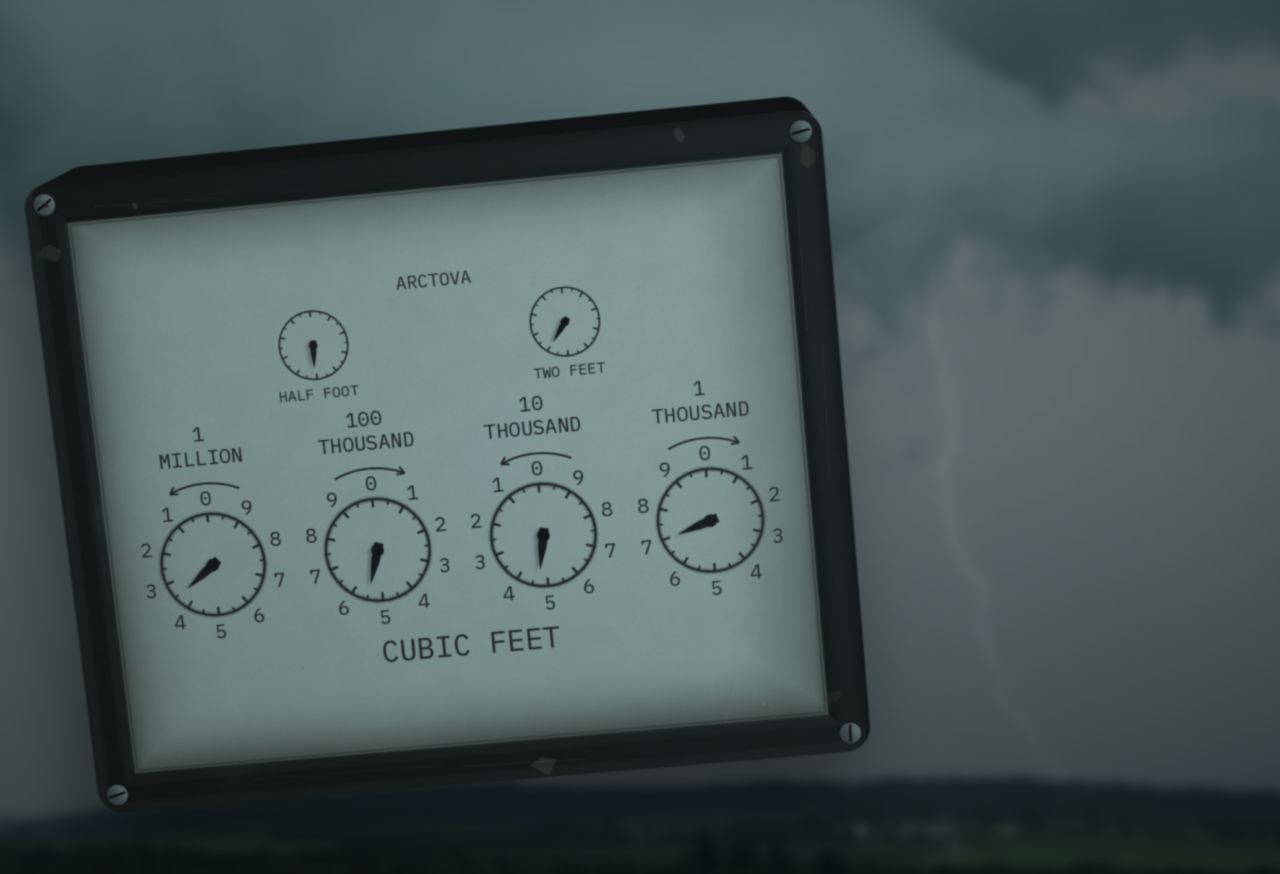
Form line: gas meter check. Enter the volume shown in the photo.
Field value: 354700 ft³
